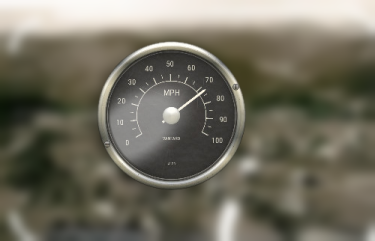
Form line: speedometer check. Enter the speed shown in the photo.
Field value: 72.5 mph
